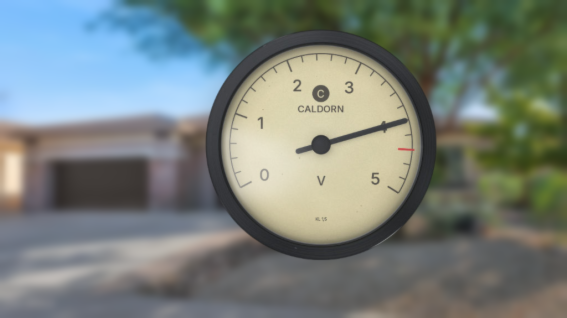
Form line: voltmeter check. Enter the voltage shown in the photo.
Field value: 4 V
